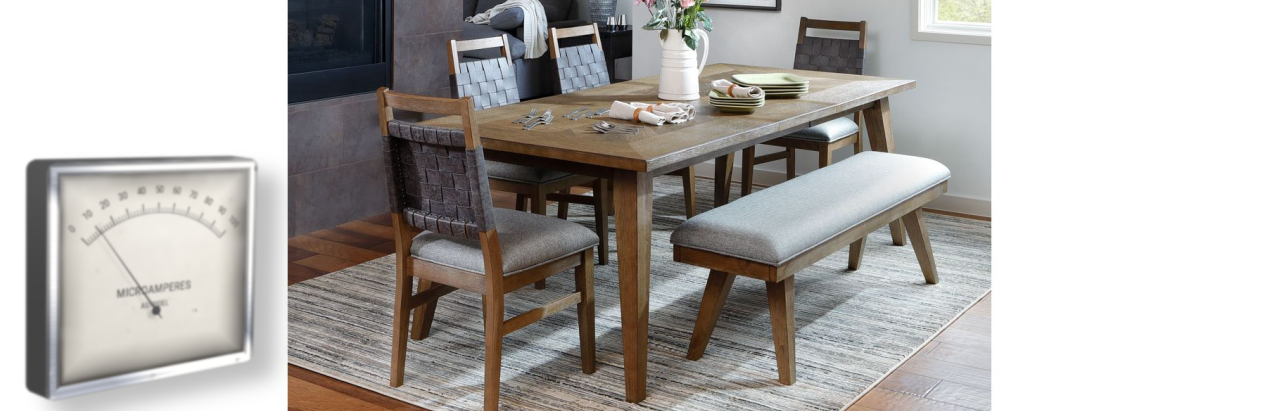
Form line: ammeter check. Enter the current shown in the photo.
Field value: 10 µA
